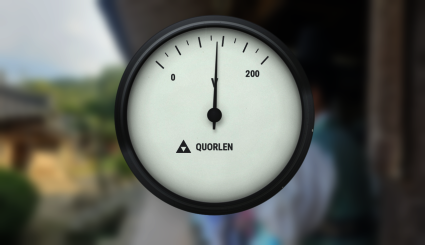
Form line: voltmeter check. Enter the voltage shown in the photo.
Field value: 110 V
